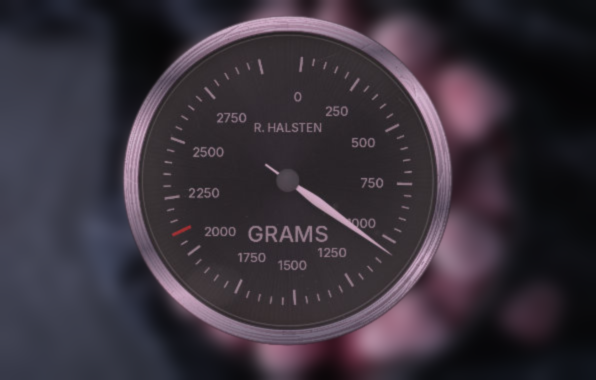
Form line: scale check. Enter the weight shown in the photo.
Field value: 1050 g
